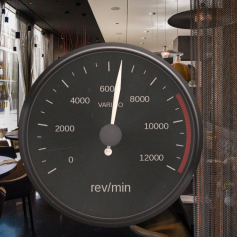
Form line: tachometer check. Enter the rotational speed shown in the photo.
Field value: 6500 rpm
